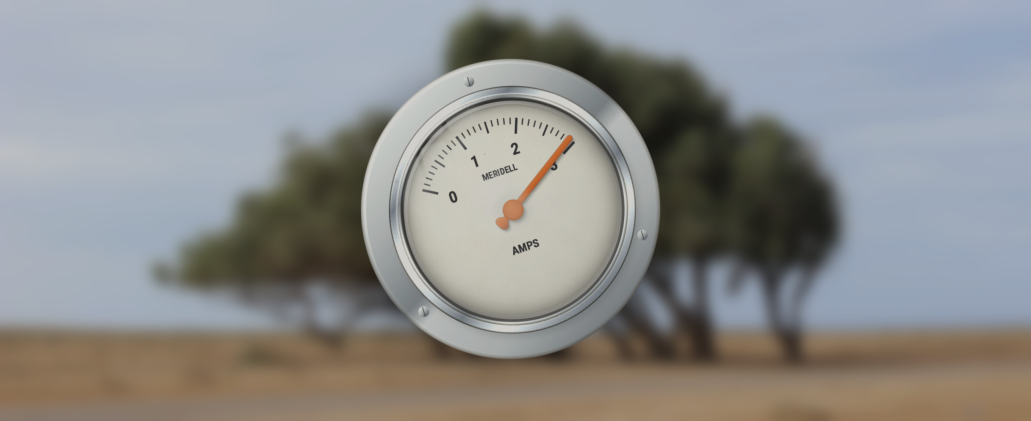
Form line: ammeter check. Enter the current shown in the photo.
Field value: 2.9 A
